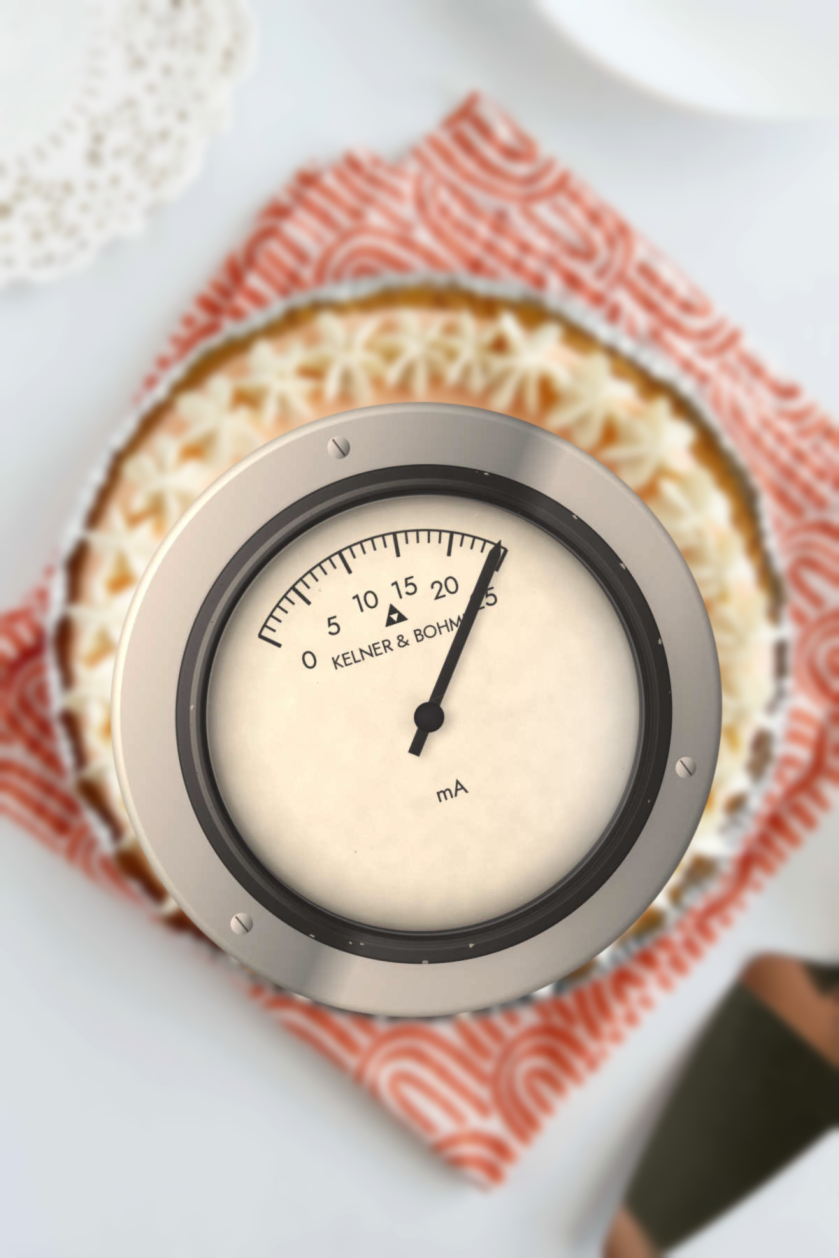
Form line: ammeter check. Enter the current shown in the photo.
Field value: 24 mA
